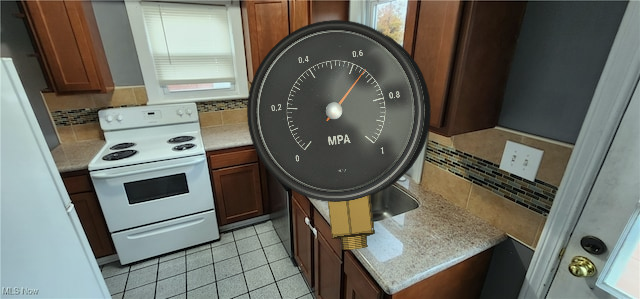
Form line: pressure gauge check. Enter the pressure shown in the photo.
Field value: 0.66 MPa
